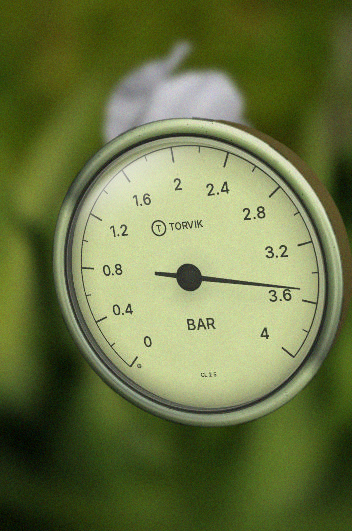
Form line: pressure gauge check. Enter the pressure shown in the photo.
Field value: 3.5 bar
